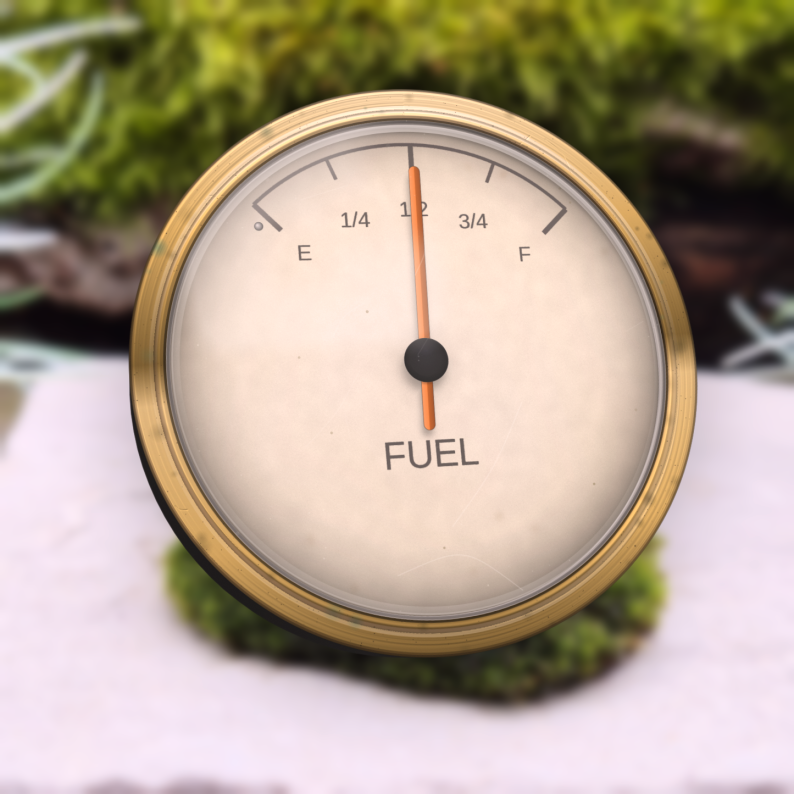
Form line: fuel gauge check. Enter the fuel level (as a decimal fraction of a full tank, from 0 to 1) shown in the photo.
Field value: 0.5
